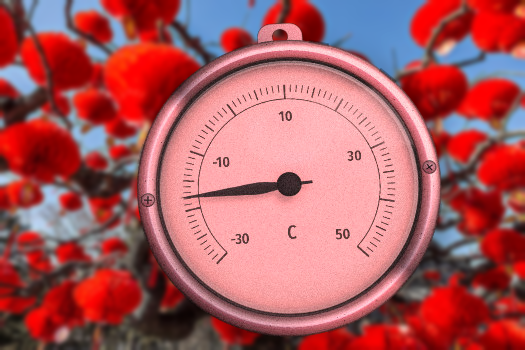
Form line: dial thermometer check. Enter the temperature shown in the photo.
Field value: -18 °C
